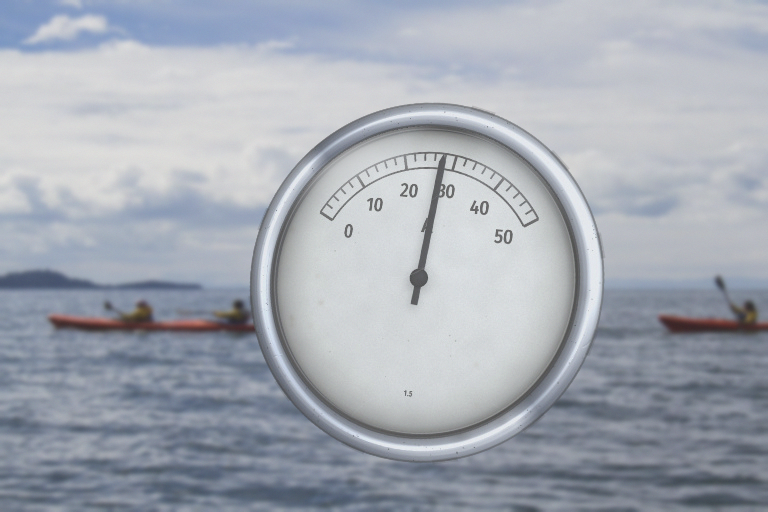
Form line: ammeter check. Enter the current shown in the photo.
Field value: 28 A
